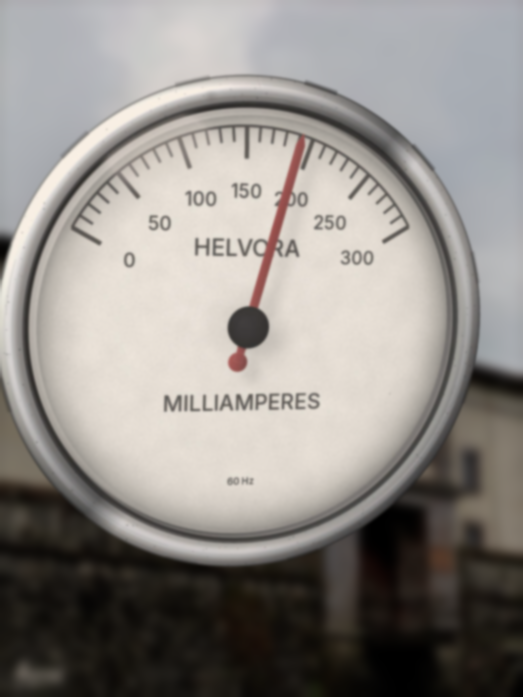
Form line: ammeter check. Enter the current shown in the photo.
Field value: 190 mA
